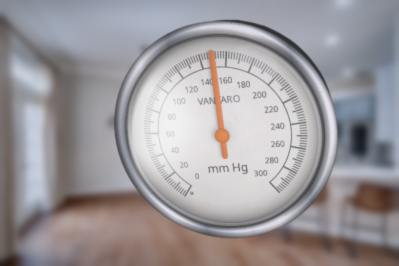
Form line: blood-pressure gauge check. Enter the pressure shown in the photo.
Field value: 150 mmHg
